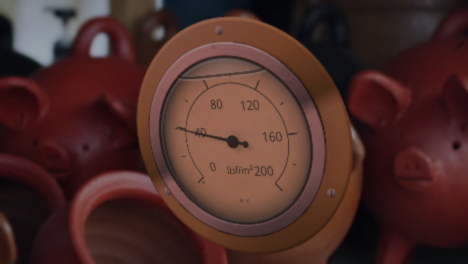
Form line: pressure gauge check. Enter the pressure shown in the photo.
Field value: 40 psi
